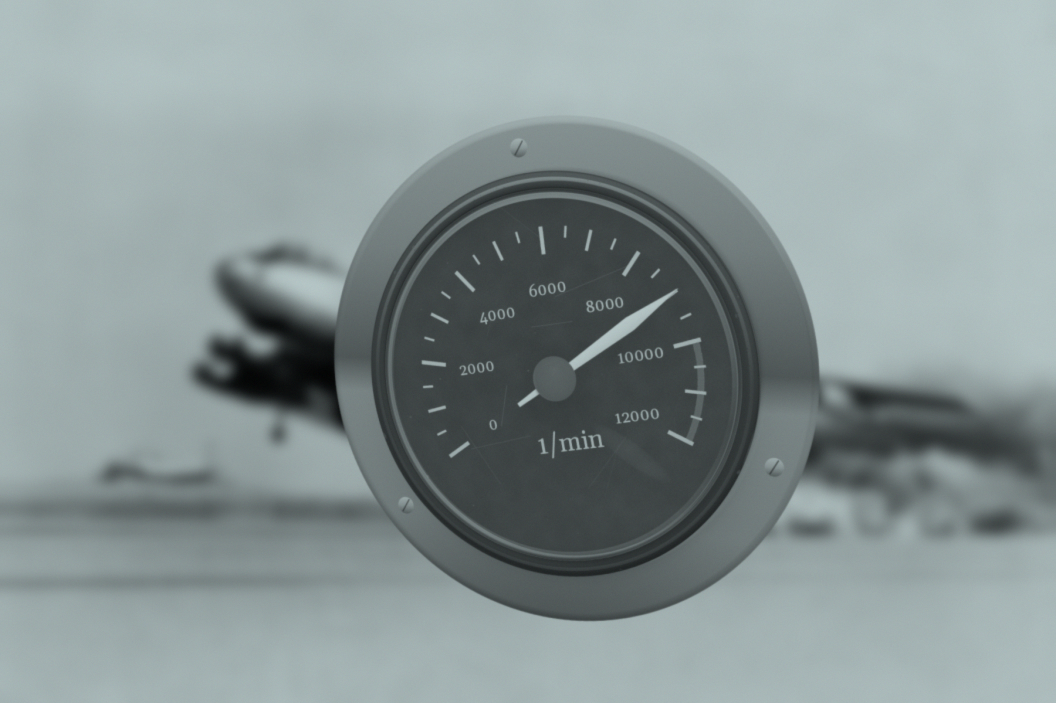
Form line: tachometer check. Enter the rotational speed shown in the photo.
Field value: 9000 rpm
